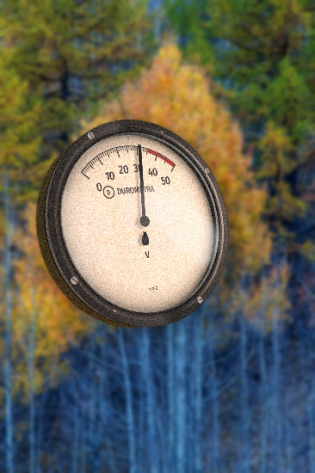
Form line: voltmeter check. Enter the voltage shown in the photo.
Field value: 30 V
